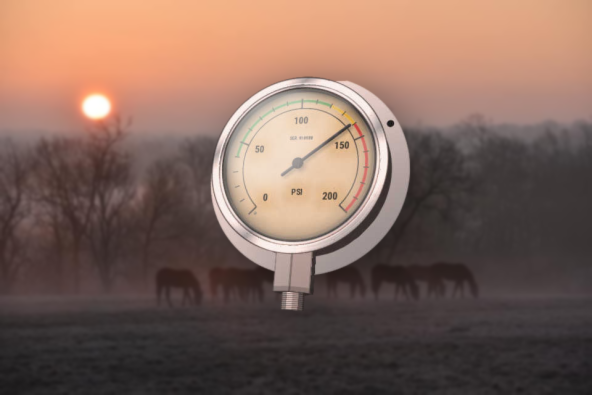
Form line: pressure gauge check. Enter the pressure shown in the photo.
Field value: 140 psi
